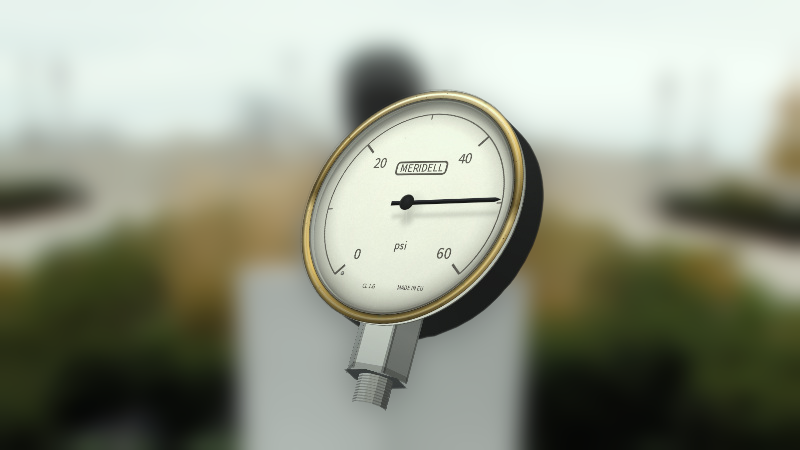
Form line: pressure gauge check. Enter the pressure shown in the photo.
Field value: 50 psi
